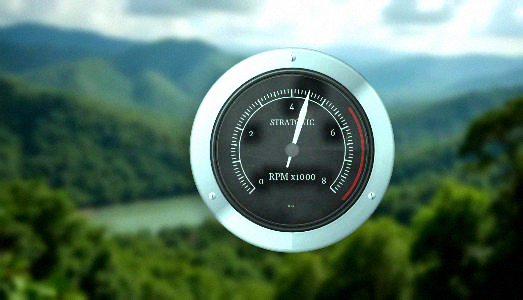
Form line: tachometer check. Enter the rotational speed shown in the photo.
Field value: 4500 rpm
